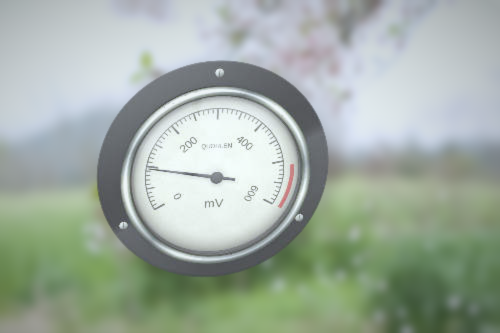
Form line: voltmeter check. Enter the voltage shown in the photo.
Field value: 100 mV
